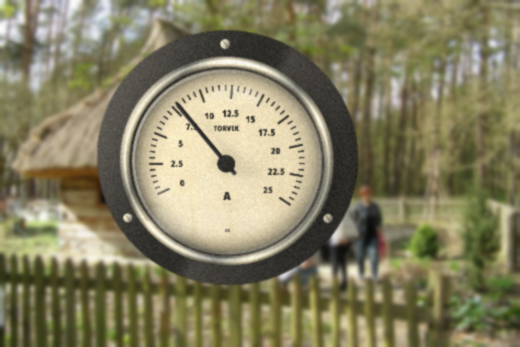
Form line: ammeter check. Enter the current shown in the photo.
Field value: 8 A
